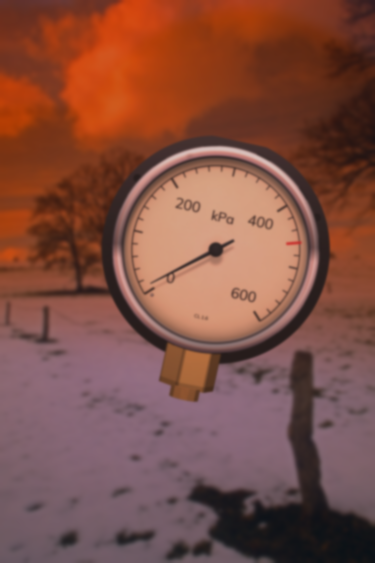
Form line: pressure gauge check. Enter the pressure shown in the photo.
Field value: 10 kPa
